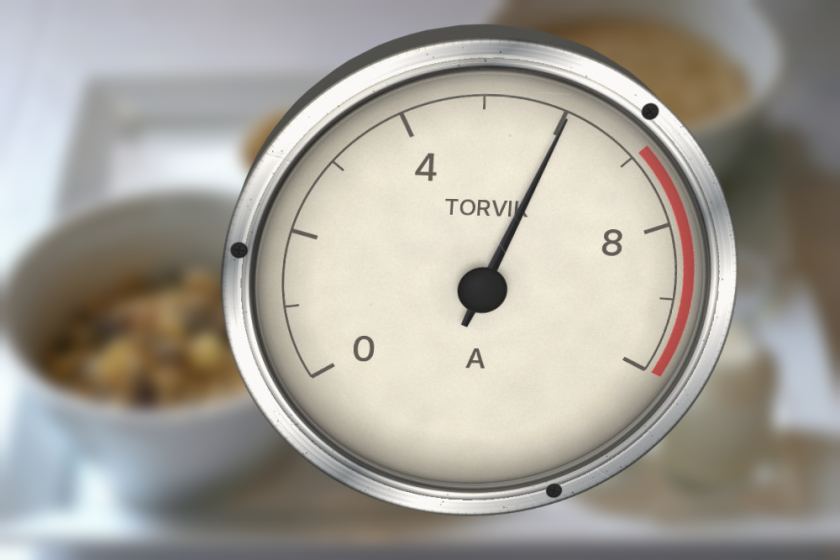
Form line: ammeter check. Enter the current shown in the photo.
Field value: 6 A
